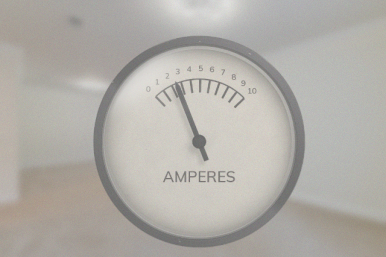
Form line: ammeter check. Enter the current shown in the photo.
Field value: 2.5 A
